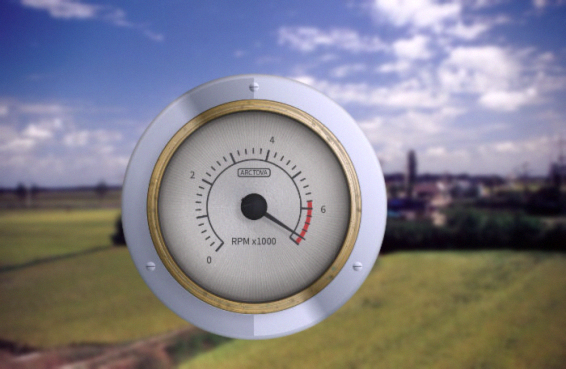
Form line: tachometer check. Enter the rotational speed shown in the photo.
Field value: 6800 rpm
